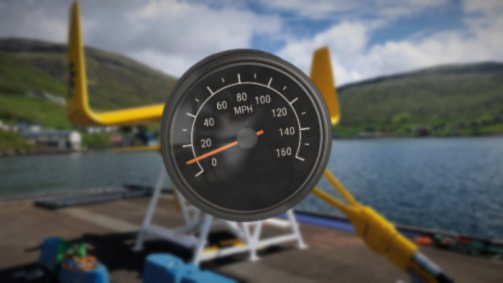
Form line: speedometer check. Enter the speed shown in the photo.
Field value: 10 mph
